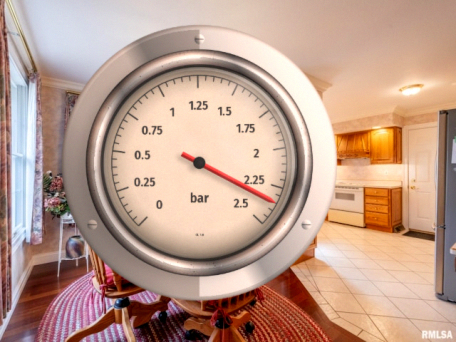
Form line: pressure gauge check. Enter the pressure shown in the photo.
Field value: 2.35 bar
